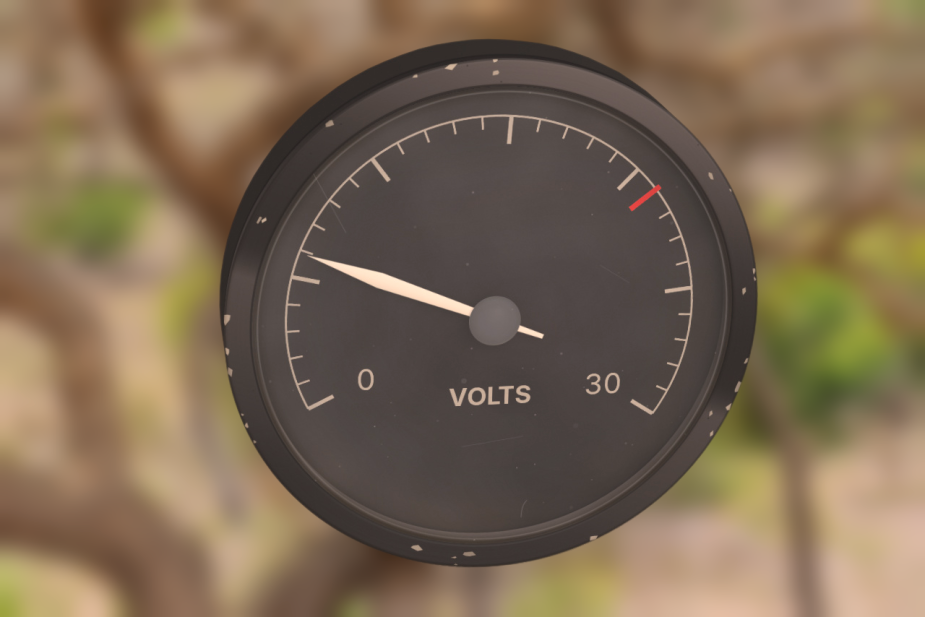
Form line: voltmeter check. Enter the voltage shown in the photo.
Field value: 6 V
